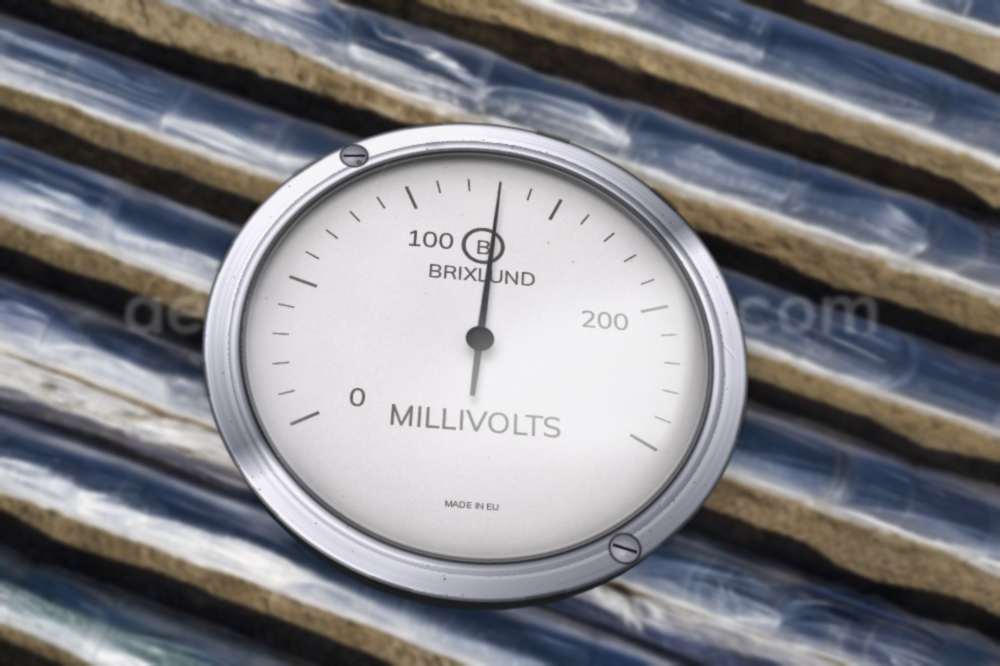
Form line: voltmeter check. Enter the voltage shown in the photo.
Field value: 130 mV
